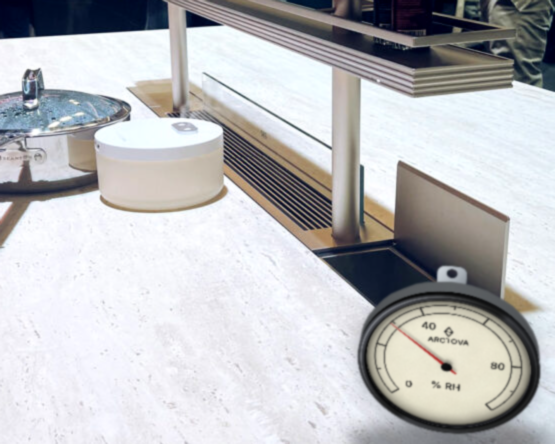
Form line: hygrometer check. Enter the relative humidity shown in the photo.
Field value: 30 %
